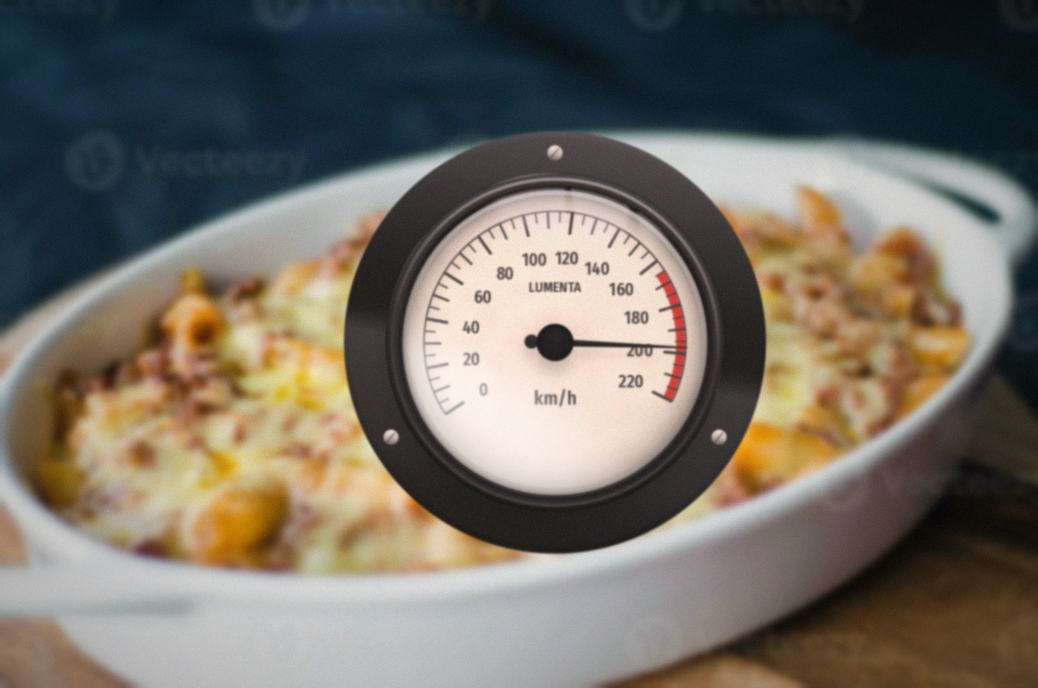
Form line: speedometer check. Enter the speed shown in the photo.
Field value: 197.5 km/h
